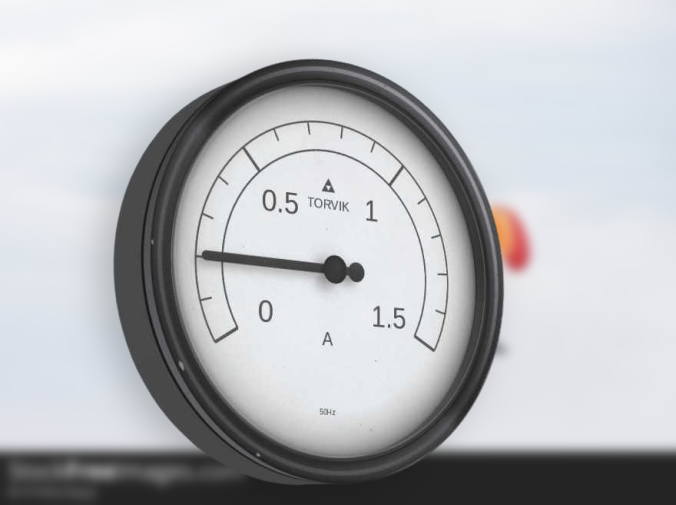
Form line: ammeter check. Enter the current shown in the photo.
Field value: 0.2 A
